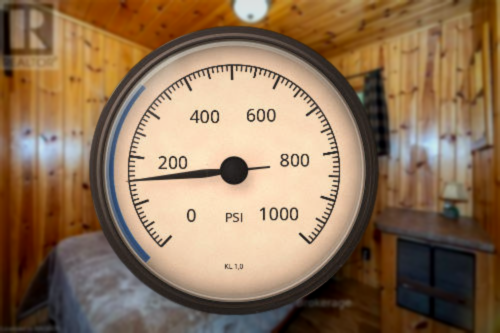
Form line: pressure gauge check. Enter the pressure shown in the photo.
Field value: 150 psi
